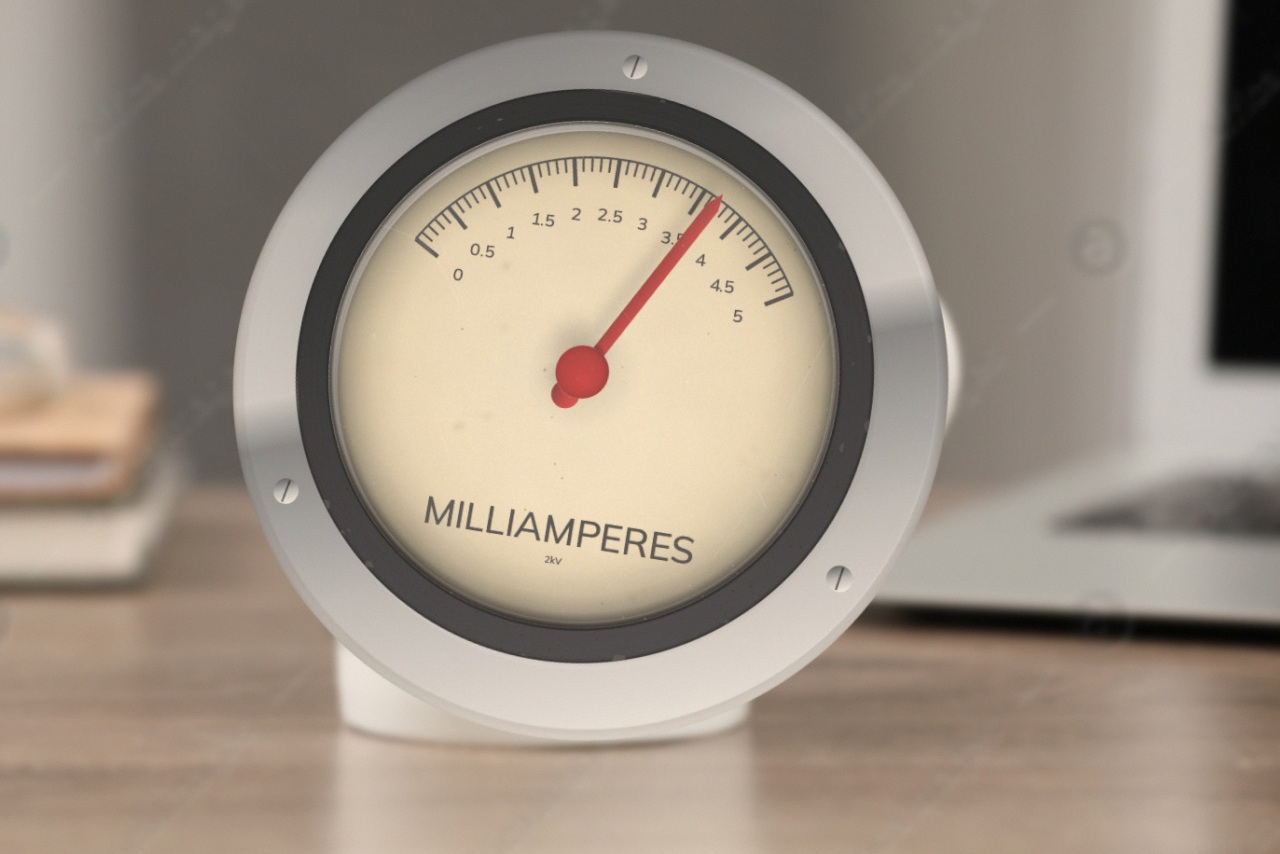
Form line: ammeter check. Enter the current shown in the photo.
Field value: 3.7 mA
